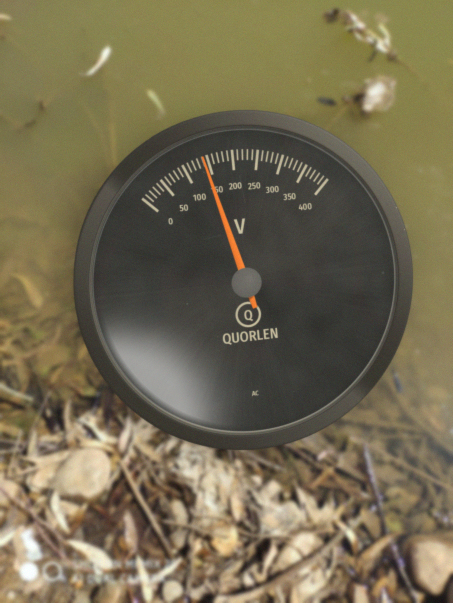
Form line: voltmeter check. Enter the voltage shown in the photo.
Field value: 140 V
